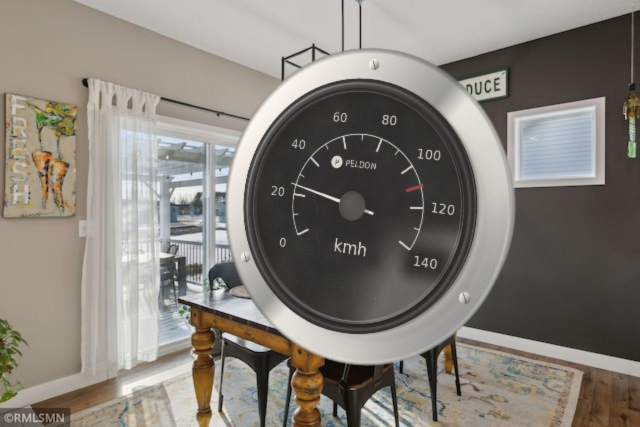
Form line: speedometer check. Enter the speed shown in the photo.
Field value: 25 km/h
